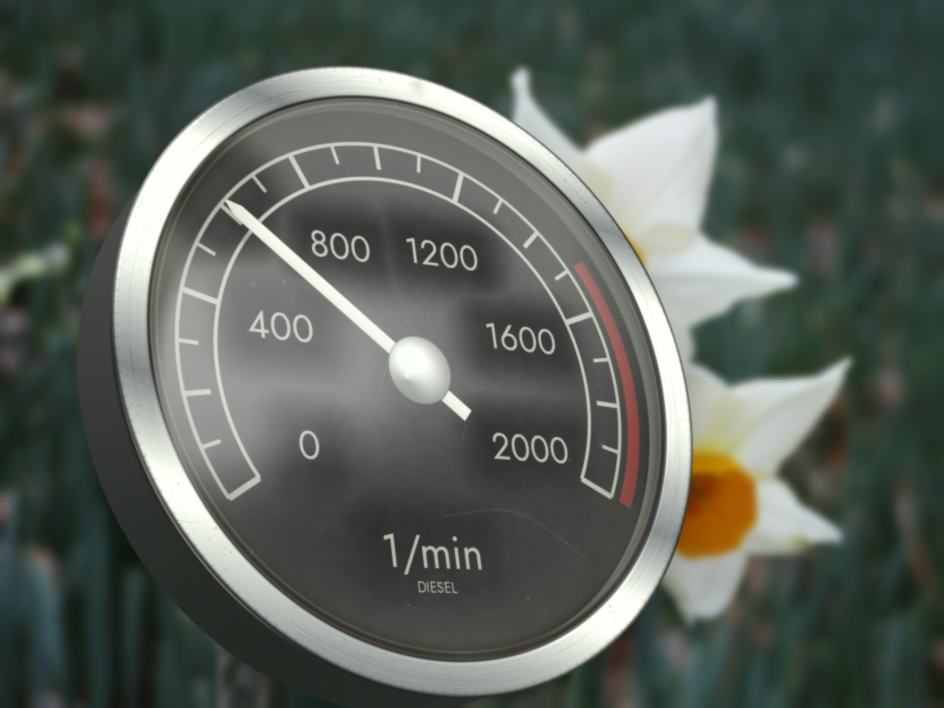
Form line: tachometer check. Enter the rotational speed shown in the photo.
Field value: 600 rpm
